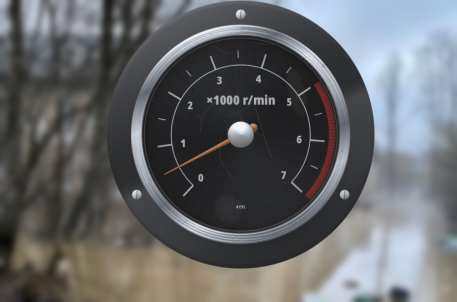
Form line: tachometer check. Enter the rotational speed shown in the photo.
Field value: 500 rpm
